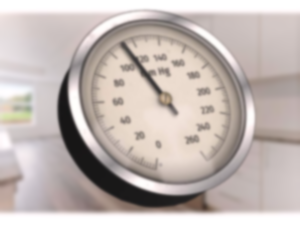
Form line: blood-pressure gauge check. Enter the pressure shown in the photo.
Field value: 110 mmHg
